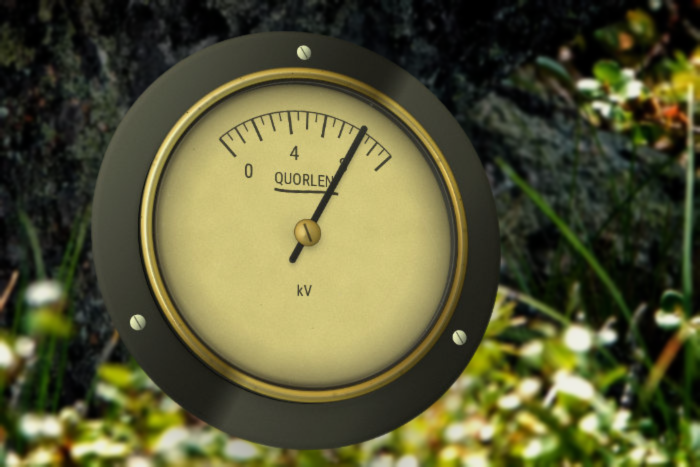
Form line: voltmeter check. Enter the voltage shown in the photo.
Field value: 8 kV
